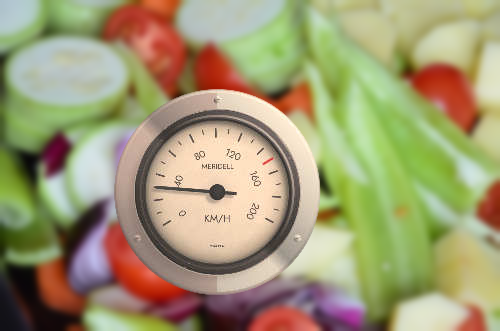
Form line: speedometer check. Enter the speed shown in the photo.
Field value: 30 km/h
